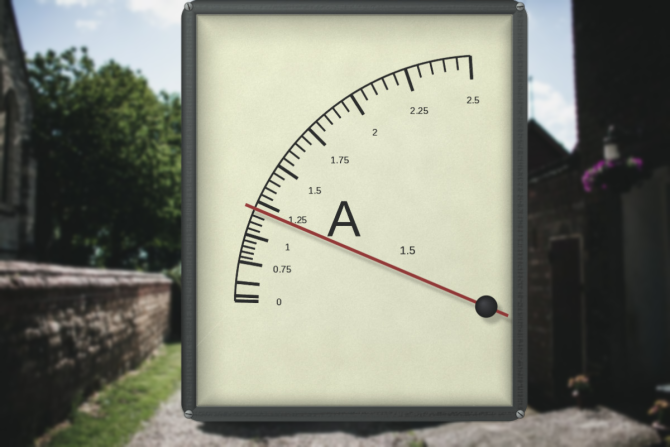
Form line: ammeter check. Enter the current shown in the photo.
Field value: 1.2 A
